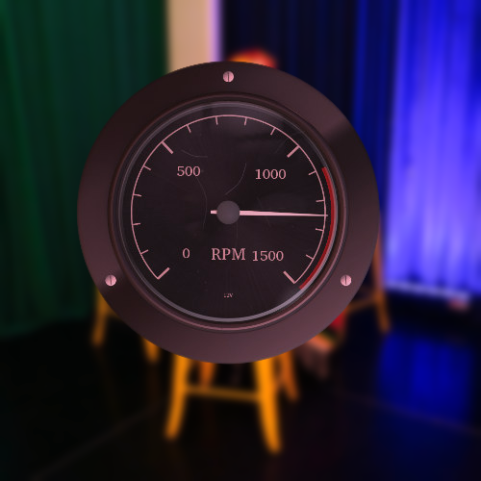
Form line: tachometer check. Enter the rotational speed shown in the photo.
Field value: 1250 rpm
